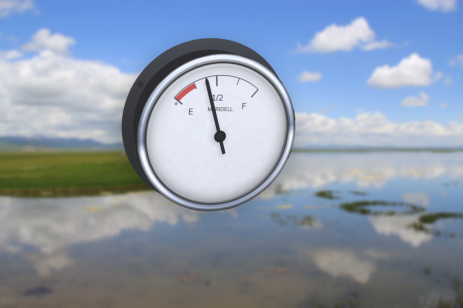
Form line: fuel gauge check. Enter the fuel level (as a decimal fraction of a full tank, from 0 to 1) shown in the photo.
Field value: 0.375
